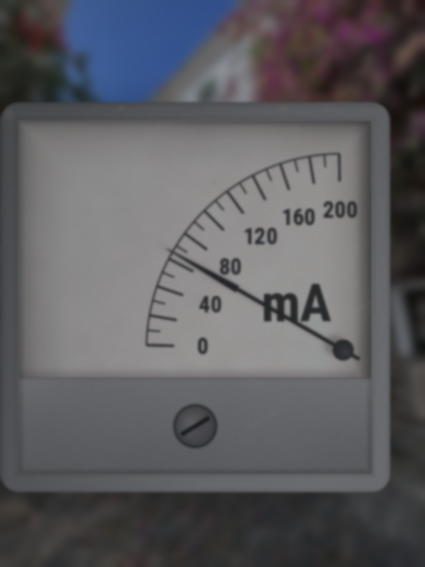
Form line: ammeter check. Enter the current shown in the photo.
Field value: 65 mA
